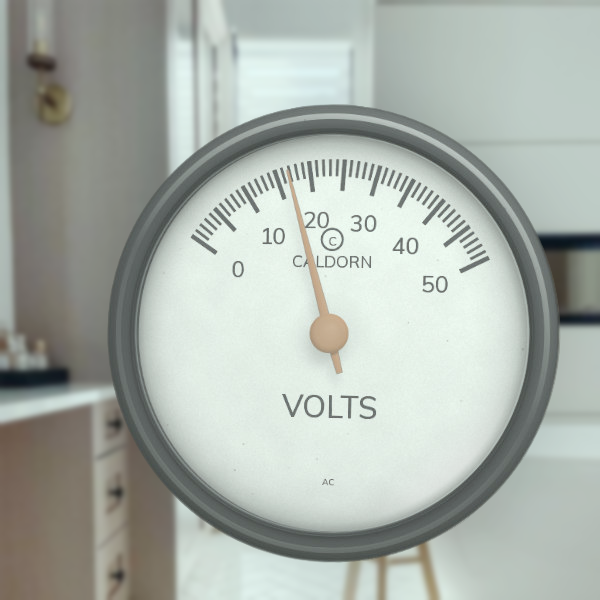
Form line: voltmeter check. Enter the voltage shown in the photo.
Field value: 17 V
